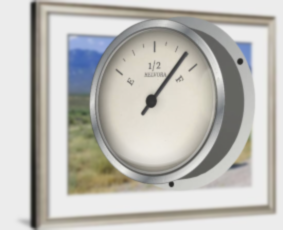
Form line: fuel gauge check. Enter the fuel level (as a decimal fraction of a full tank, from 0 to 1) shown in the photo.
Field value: 0.875
